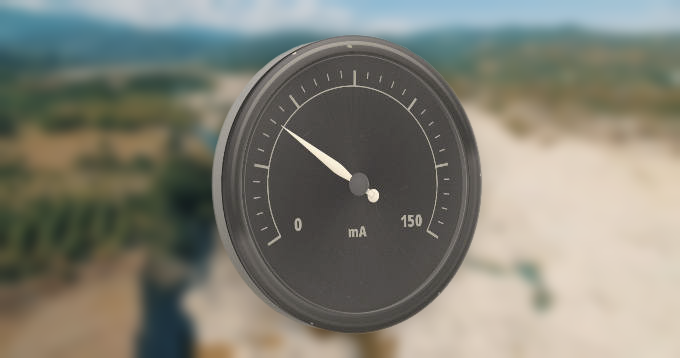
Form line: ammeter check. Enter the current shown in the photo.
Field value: 40 mA
